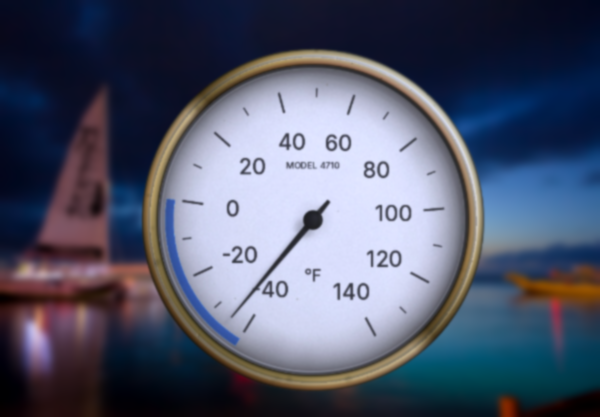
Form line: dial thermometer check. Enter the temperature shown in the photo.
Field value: -35 °F
